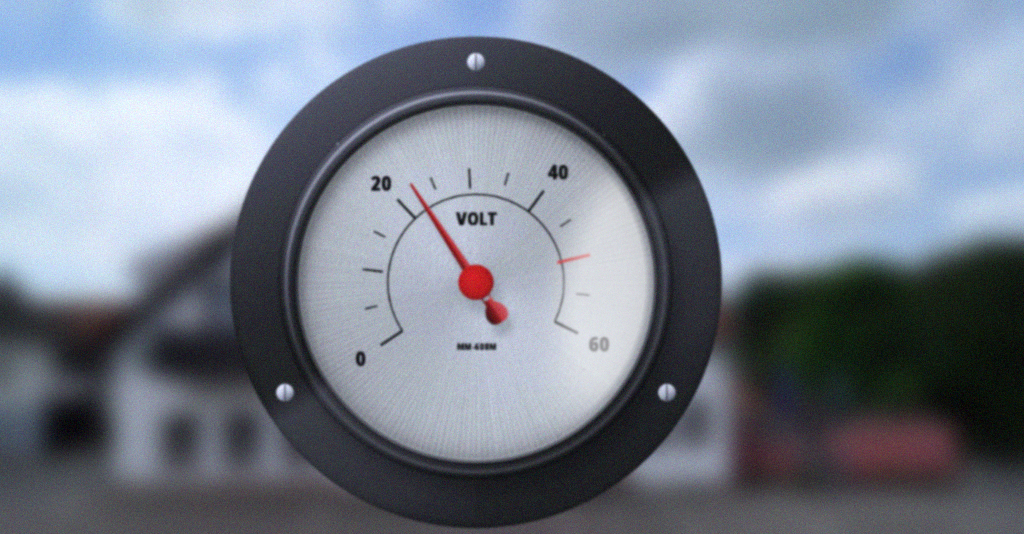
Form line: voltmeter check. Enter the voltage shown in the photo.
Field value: 22.5 V
